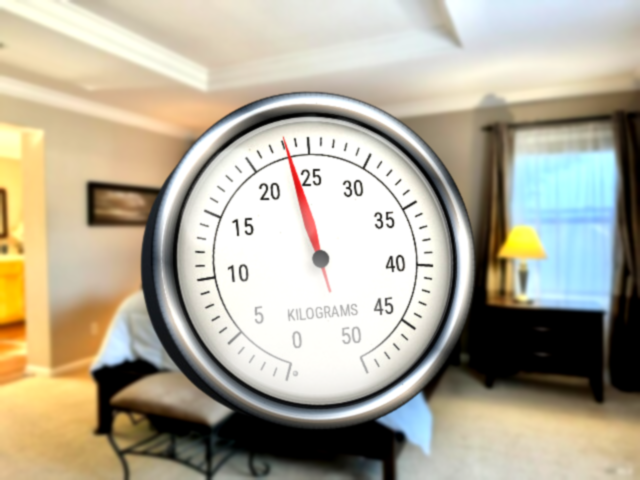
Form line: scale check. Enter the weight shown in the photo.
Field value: 23 kg
